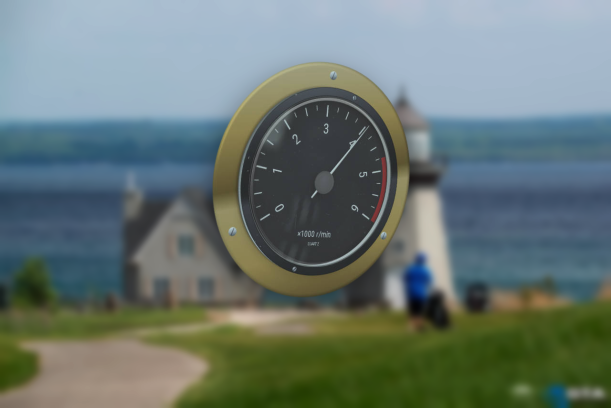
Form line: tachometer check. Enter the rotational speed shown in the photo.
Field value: 4000 rpm
